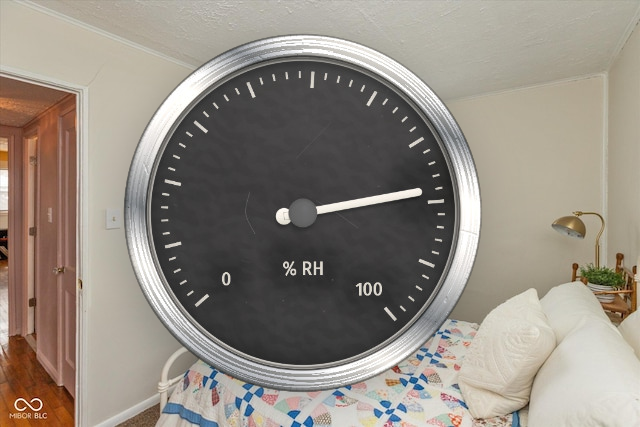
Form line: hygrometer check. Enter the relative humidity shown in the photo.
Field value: 78 %
